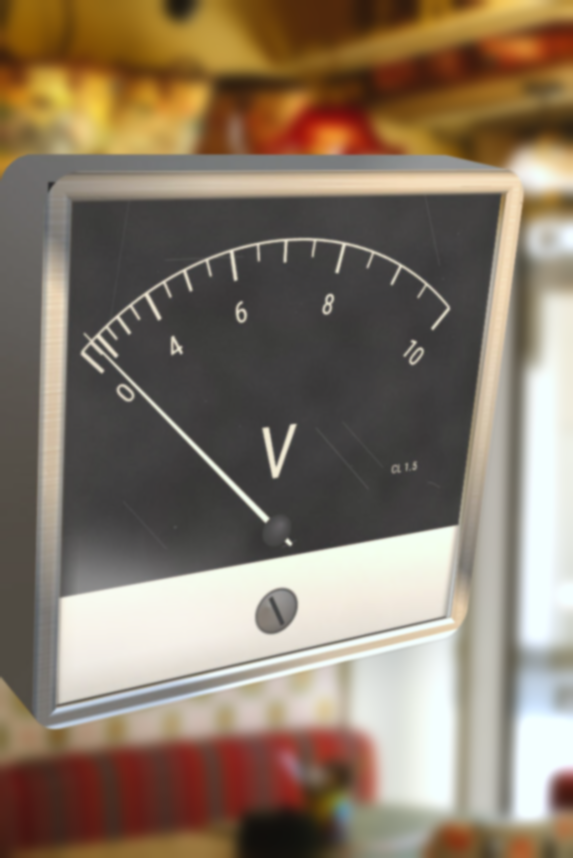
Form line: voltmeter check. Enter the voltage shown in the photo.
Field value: 1.5 V
